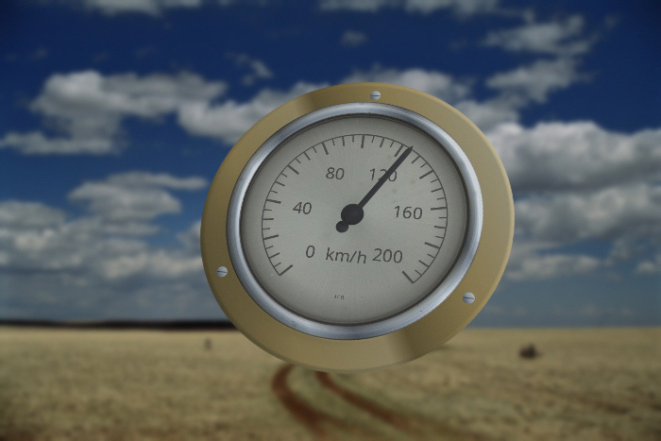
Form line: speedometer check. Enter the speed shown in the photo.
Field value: 125 km/h
